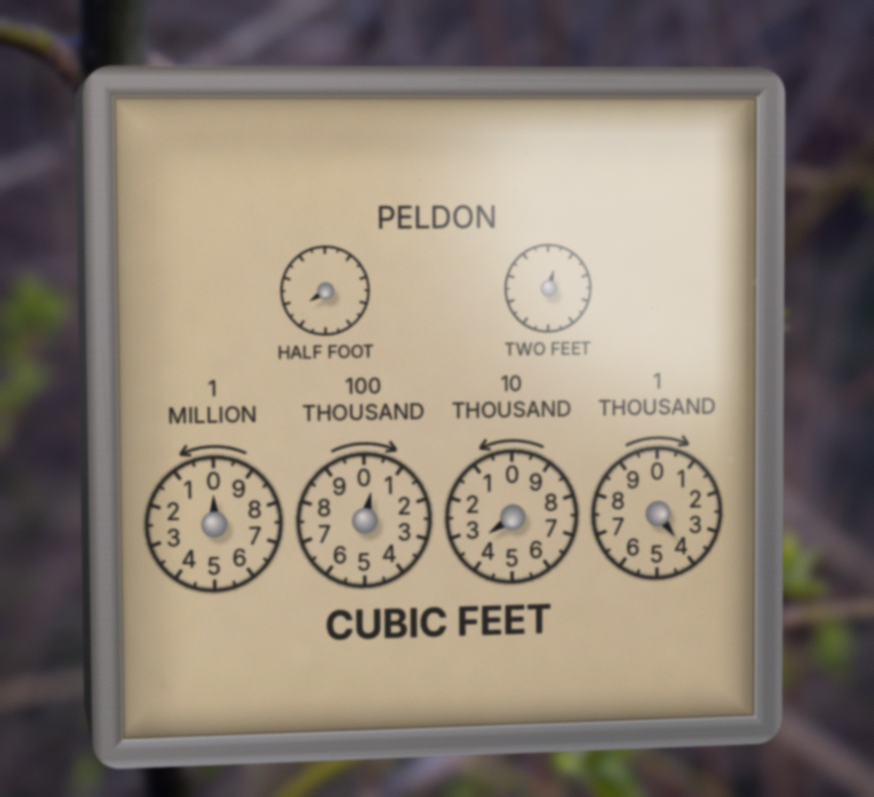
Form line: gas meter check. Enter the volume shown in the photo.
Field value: 3400 ft³
